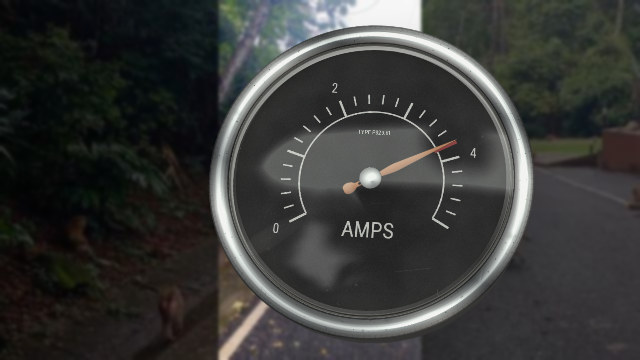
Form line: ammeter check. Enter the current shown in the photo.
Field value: 3.8 A
